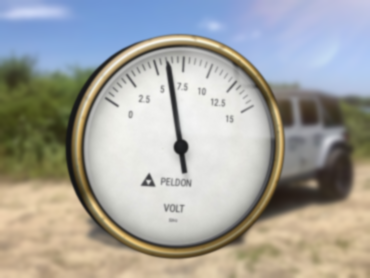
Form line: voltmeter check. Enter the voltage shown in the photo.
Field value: 6 V
